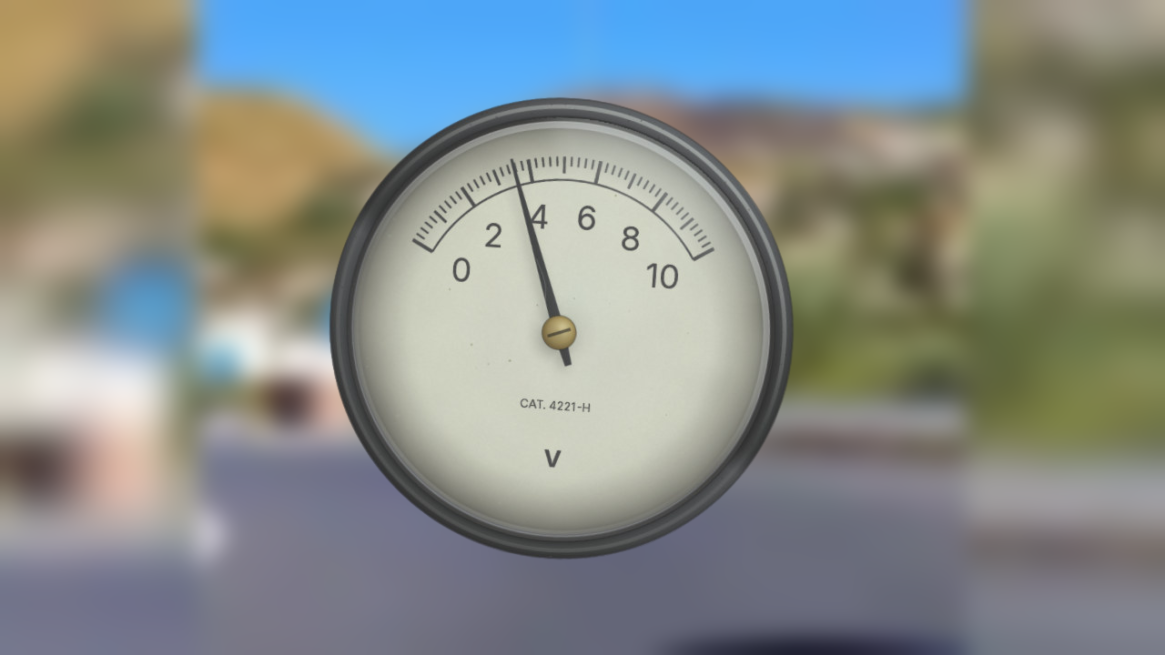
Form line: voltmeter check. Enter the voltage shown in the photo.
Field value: 3.6 V
